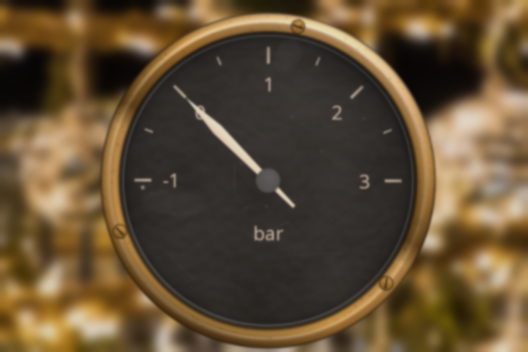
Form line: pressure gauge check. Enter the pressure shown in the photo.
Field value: 0 bar
